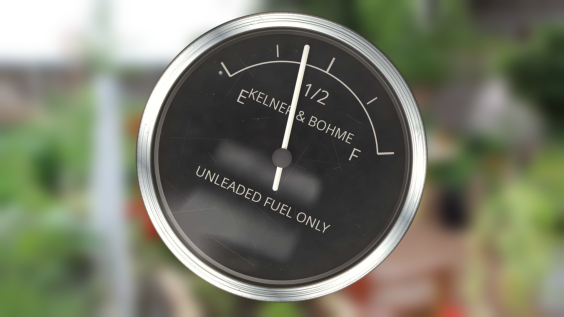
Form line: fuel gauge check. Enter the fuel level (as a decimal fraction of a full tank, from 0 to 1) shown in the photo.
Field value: 0.375
